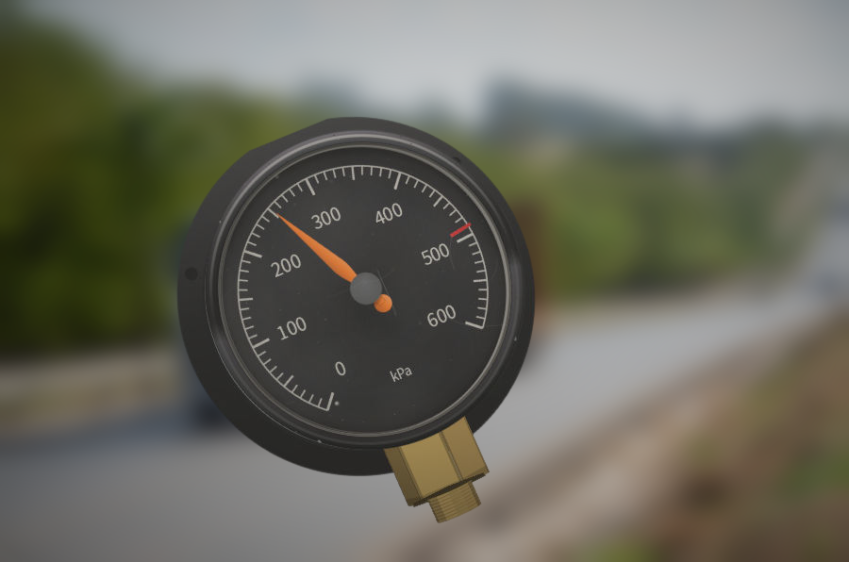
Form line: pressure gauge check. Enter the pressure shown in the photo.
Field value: 250 kPa
